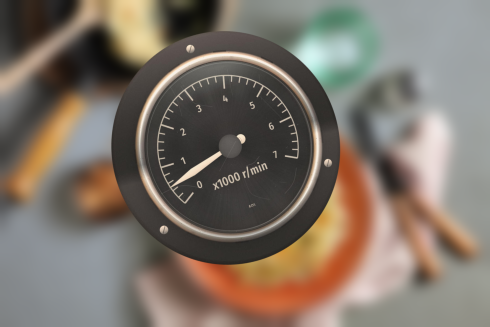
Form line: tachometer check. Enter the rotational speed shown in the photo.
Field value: 500 rpm
